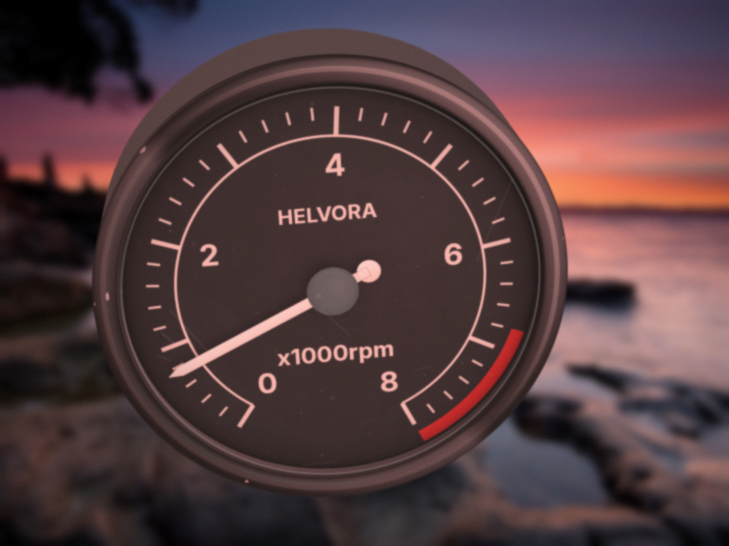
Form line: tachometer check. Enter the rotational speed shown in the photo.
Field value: 800 rpm
